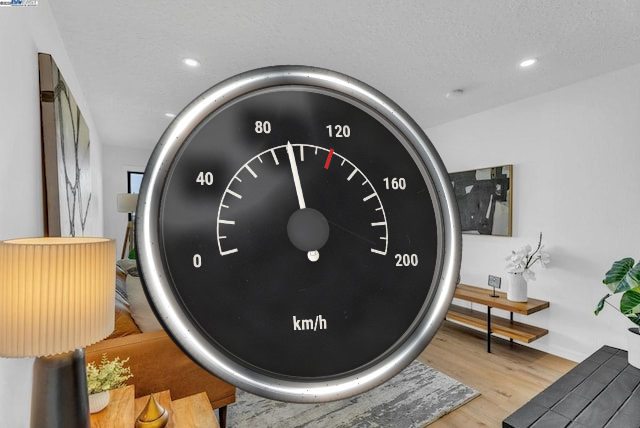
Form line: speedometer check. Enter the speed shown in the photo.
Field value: 90 km/h
